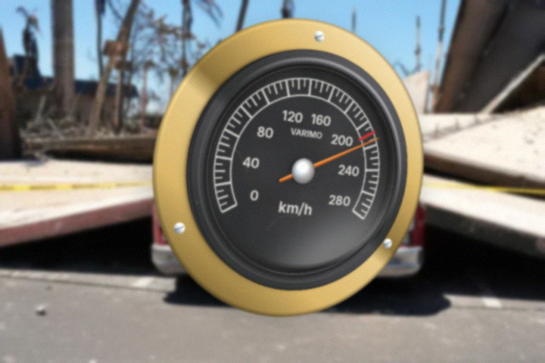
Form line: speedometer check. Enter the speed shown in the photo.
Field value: 215 km/h
